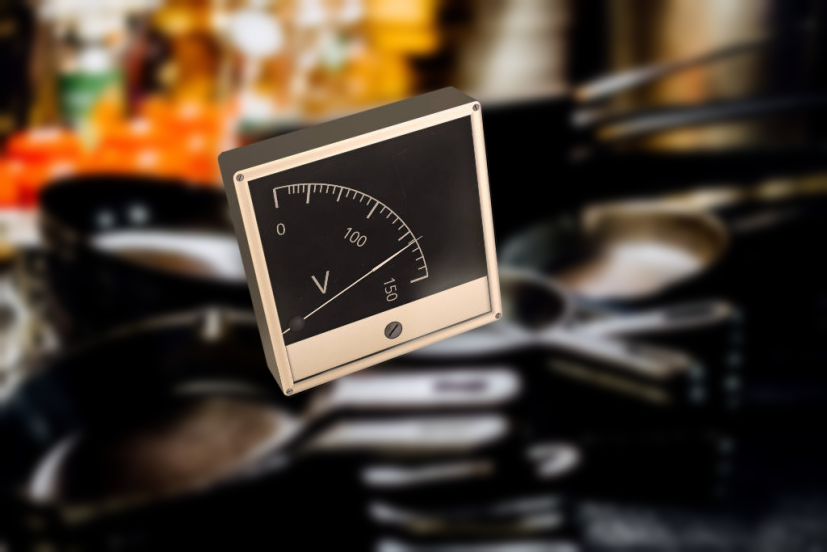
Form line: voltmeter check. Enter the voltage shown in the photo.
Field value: 130 V
